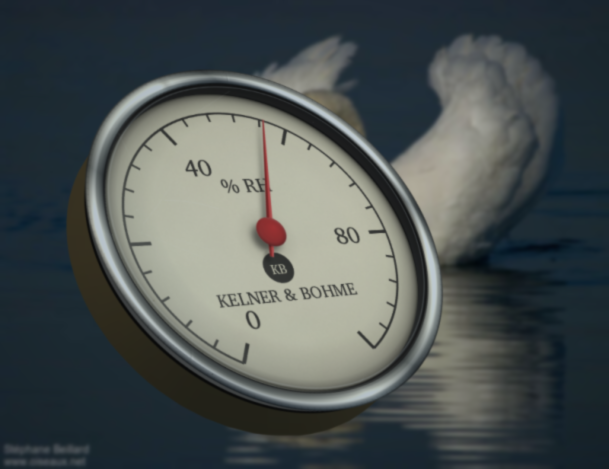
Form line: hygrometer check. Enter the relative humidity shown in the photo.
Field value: 56 %
